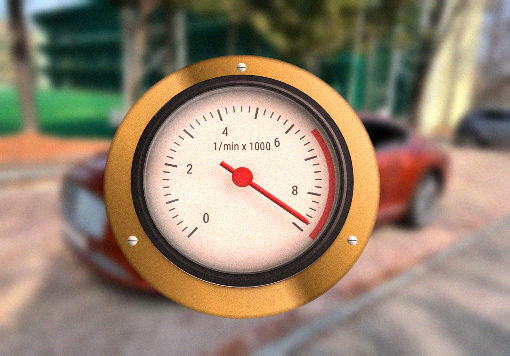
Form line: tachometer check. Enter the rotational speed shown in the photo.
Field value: 8800 rpm
